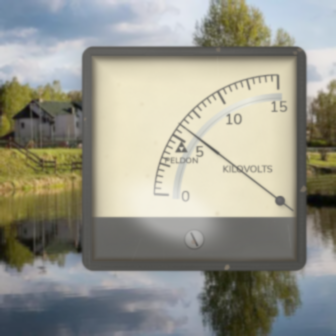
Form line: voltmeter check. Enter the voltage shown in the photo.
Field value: 6 kV
